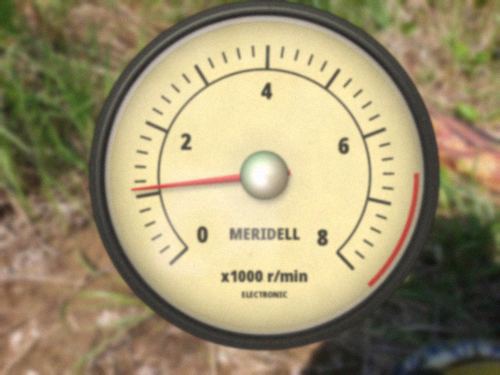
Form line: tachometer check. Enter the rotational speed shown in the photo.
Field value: 1100 rpm
